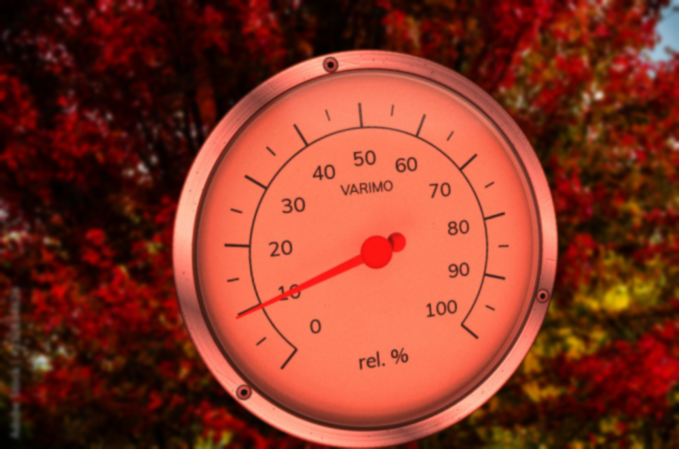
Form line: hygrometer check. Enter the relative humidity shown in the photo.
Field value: 10 %
